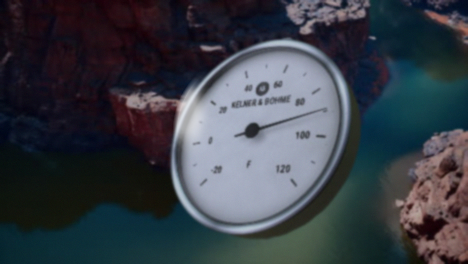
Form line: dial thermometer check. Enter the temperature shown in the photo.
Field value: 90 °F
